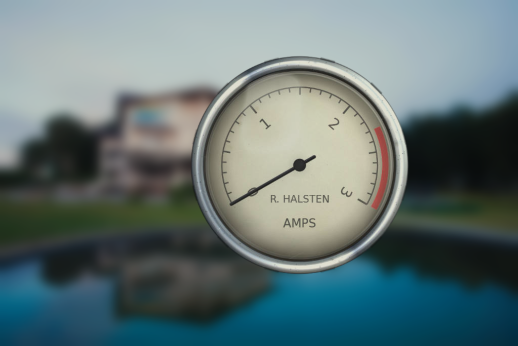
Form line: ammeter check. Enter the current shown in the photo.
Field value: 0 A
